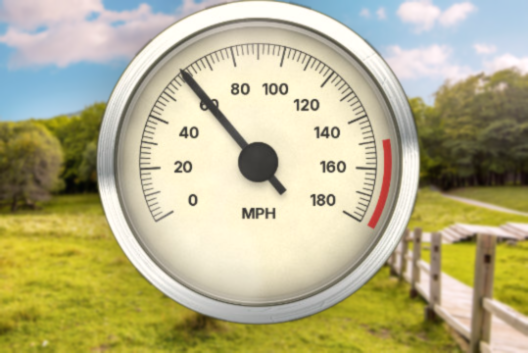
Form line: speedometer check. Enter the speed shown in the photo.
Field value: 60 mph
